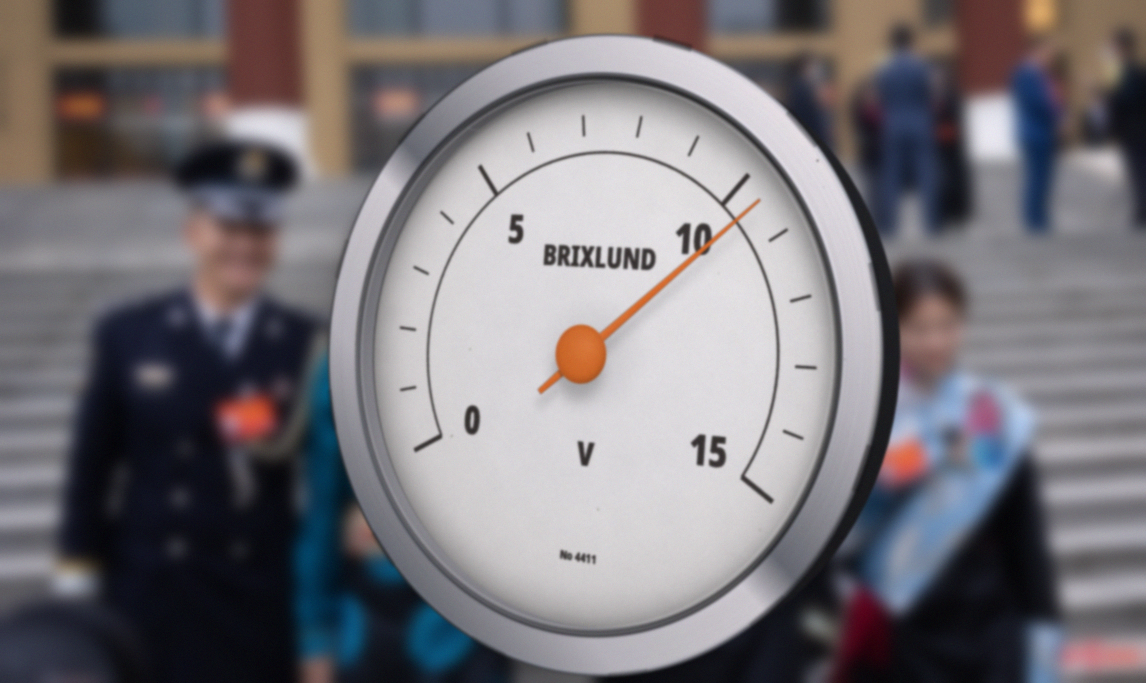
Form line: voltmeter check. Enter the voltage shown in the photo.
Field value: 10.5 V
